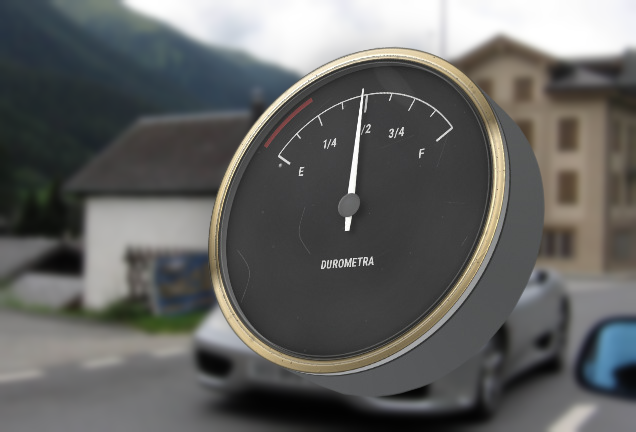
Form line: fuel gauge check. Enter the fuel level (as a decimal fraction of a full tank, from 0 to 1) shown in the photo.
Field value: 0.5
